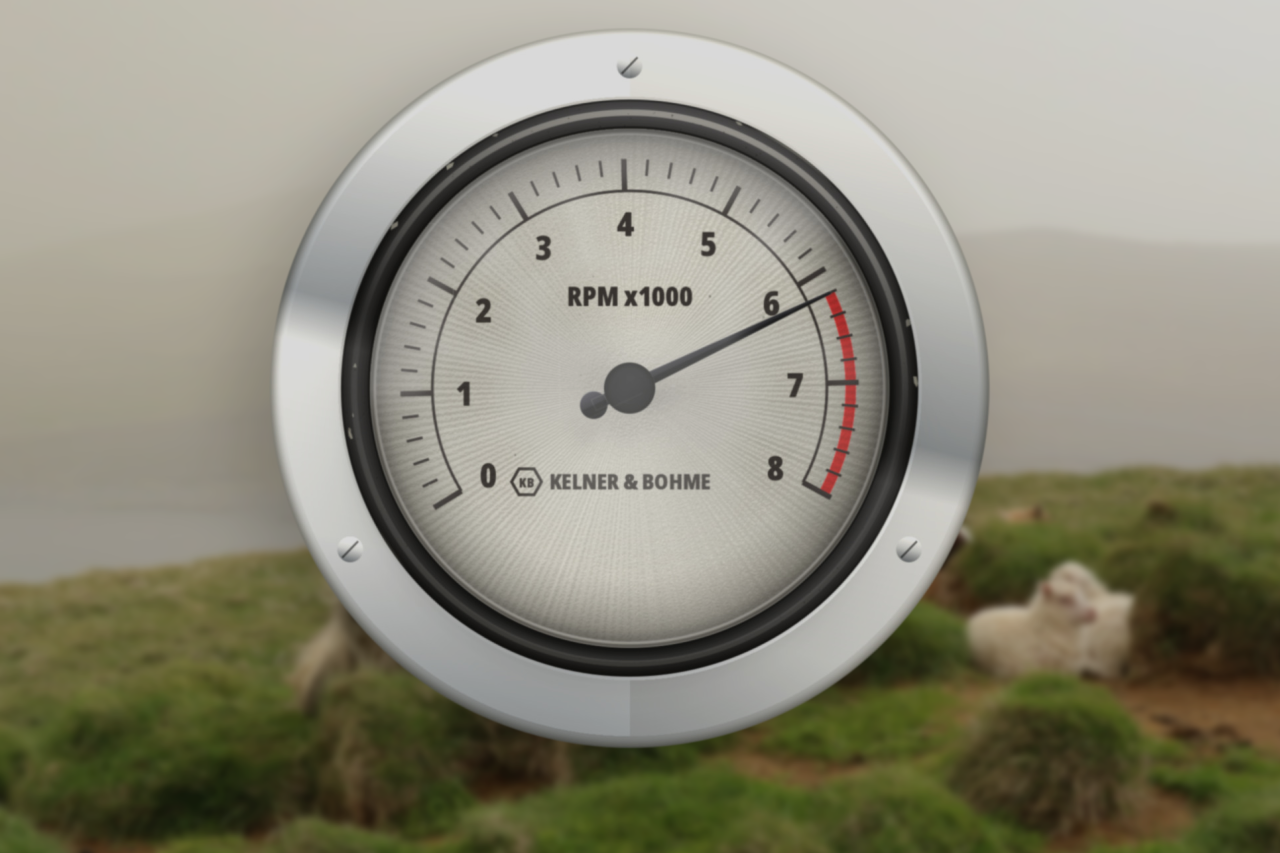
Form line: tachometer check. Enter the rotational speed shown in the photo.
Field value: 6200 rpm
